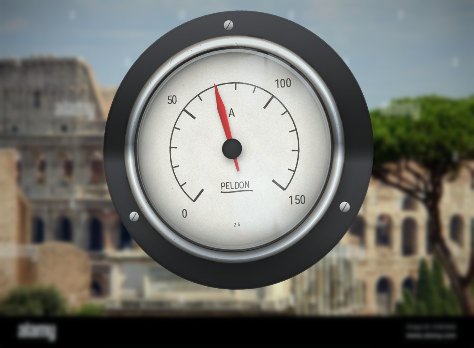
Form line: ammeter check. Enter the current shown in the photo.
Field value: 70 A
